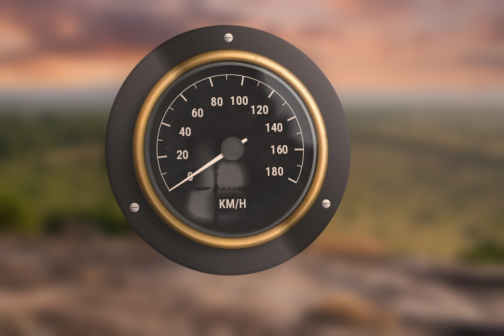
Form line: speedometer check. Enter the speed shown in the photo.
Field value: 0 km/h
